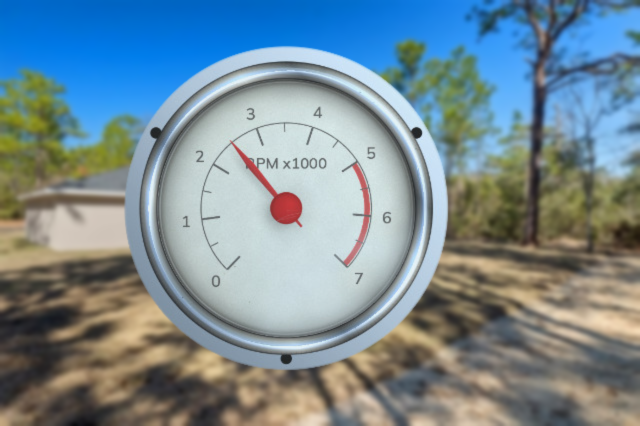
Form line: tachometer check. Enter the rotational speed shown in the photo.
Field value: 2500 rpm
